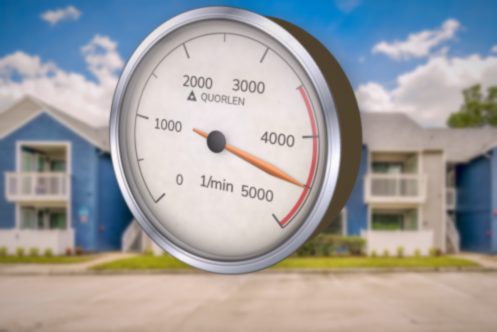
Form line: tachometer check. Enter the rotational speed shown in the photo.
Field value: 4500 rpm
